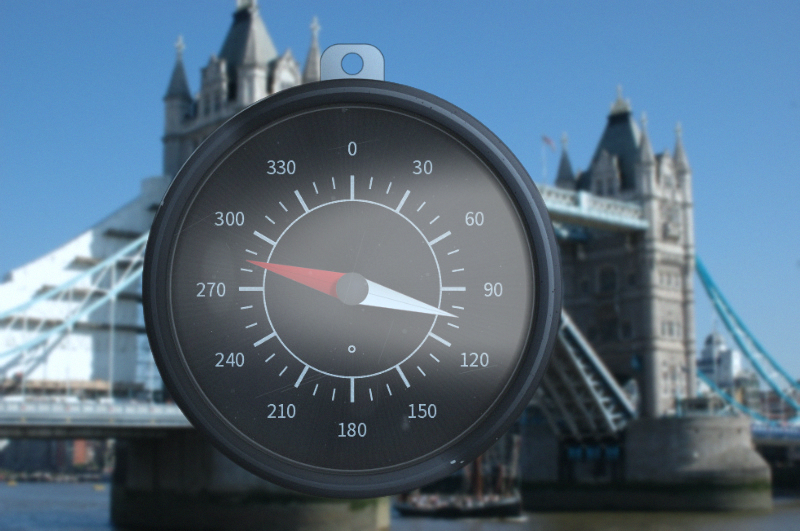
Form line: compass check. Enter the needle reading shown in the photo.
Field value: 285 °
